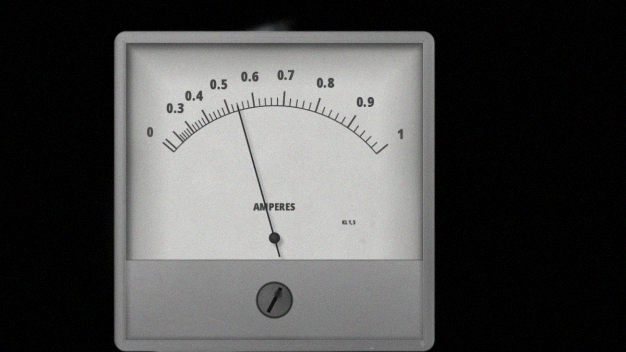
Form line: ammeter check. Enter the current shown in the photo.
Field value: 0.54 A
